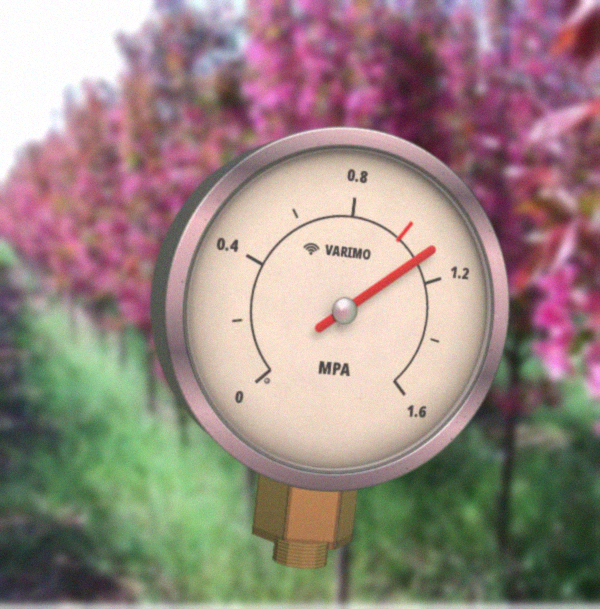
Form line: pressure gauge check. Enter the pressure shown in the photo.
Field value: 1.1 MPa
